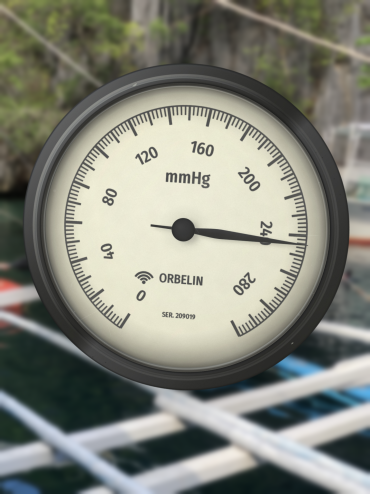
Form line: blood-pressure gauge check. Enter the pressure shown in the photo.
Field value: 244 mmHg
